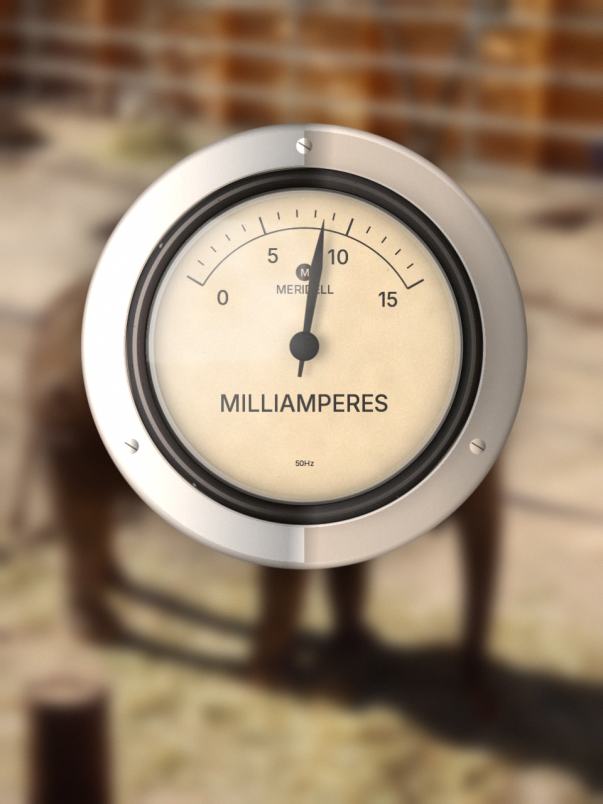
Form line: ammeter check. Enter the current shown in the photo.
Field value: 8.5 mA
